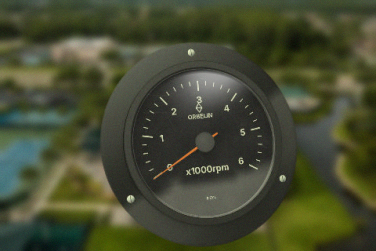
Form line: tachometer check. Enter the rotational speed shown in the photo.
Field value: 0 rpm
